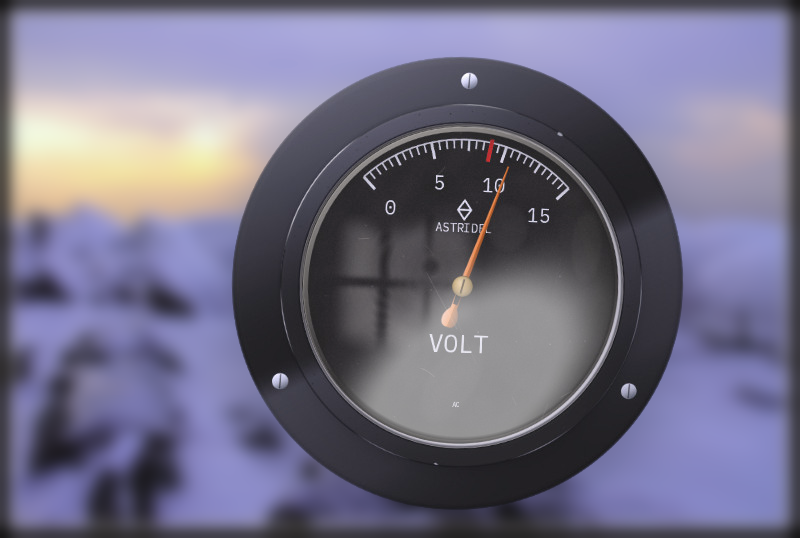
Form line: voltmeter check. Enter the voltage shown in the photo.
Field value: 10.5 V
